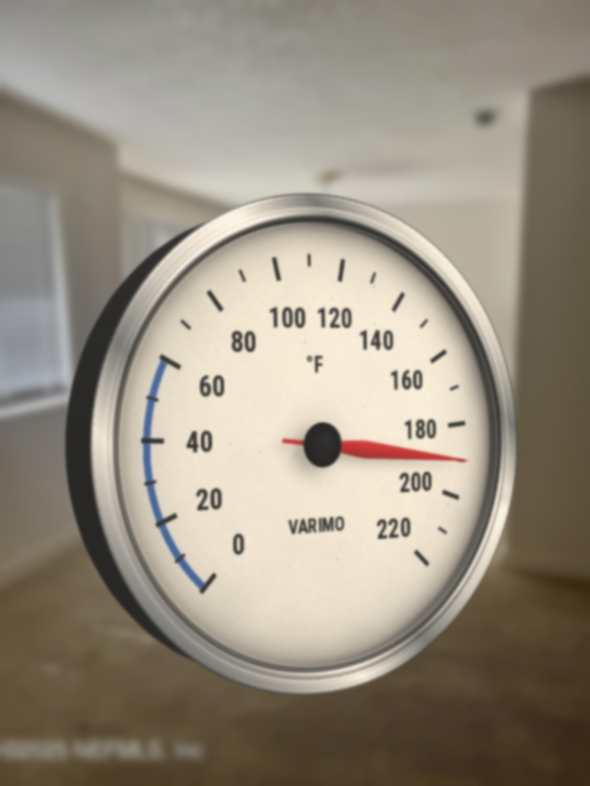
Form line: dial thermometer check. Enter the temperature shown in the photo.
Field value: 190 °F
